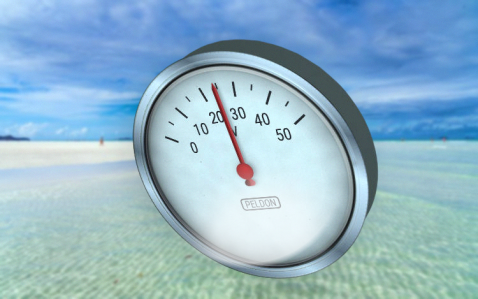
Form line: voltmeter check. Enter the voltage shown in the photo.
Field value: 25 V
